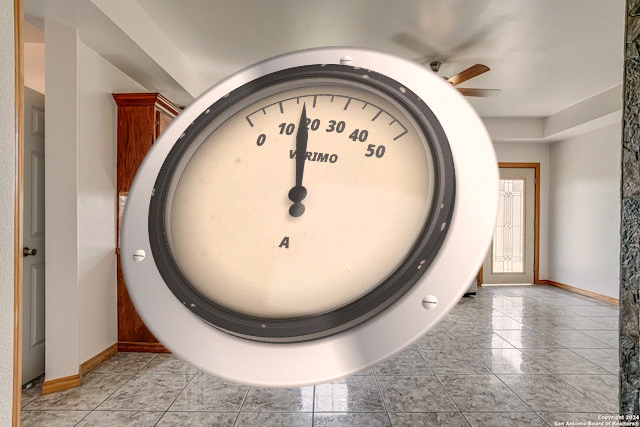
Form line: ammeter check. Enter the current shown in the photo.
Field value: 17.5 A
